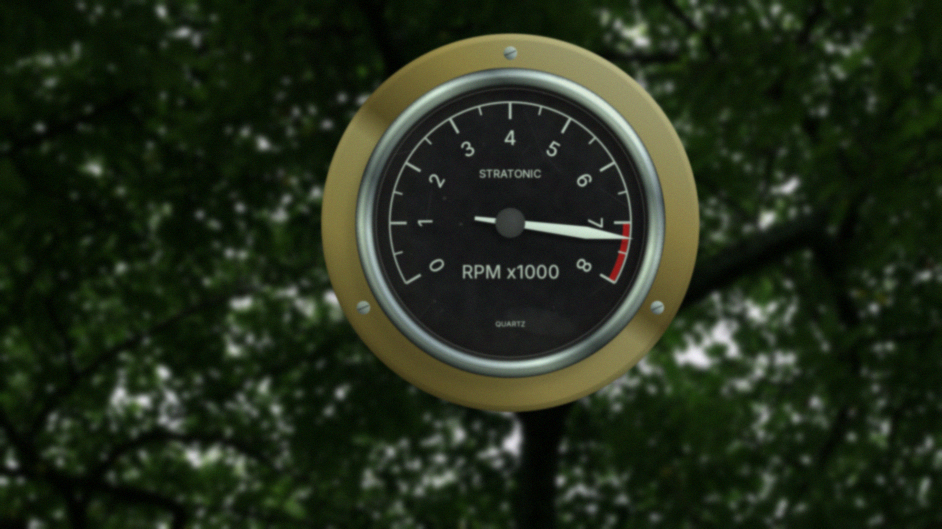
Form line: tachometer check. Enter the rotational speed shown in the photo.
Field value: 7250 rpm
